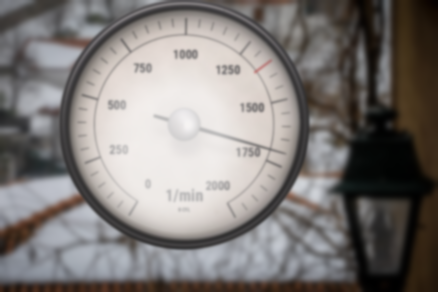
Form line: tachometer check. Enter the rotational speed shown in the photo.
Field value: 1700 rpm
